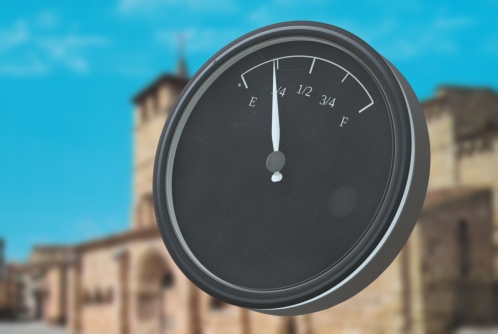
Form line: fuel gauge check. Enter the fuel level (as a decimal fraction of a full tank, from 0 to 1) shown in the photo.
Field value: 0.25
